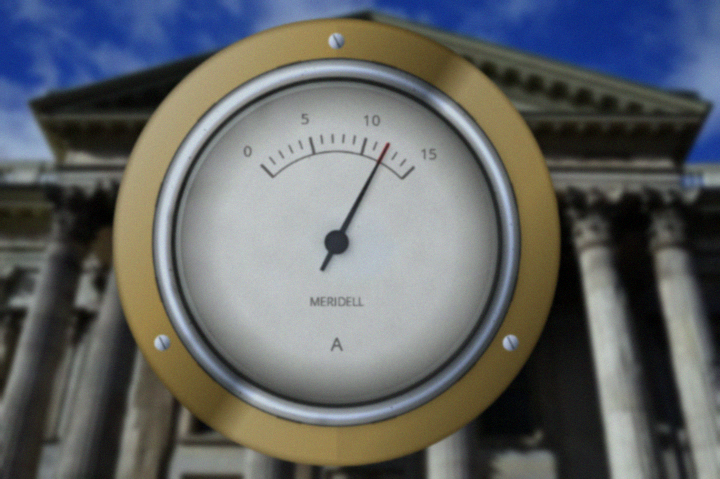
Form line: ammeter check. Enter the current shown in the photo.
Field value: 12 A
